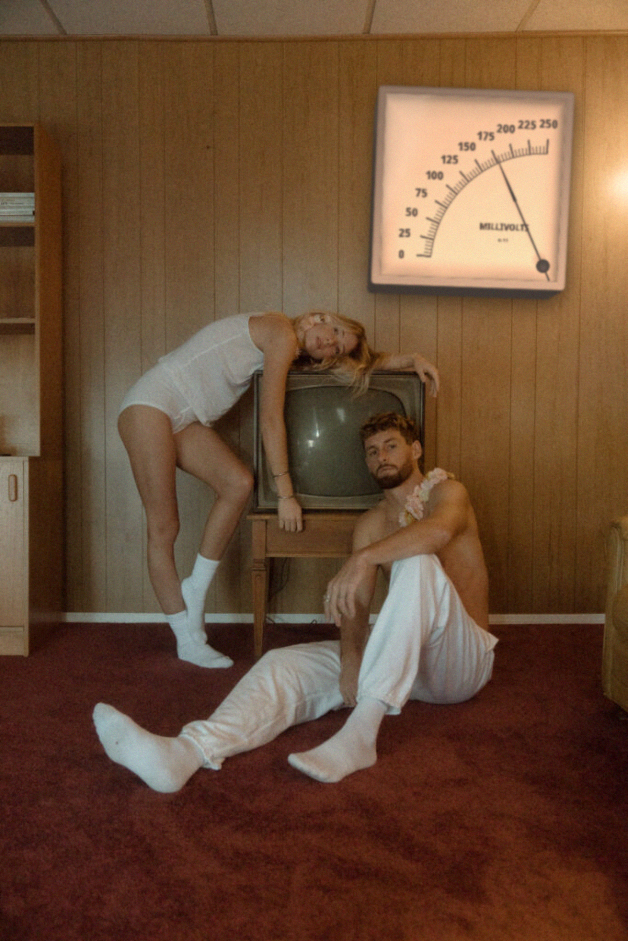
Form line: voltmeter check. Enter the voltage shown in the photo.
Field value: 175 mV
